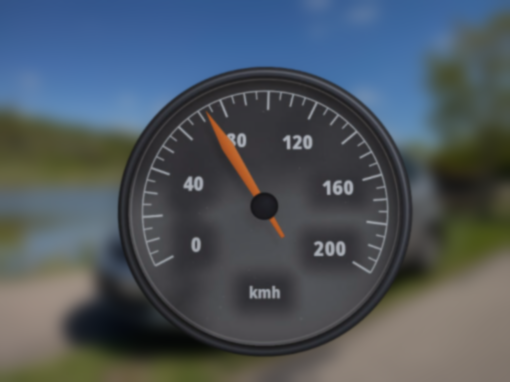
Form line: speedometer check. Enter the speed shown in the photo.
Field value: 72.5 km/h
